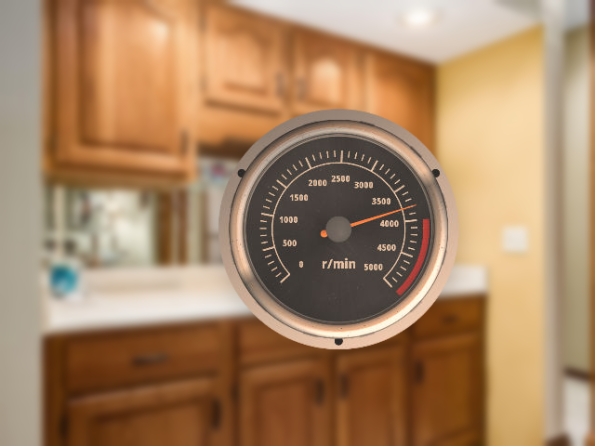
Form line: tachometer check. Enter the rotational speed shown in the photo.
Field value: 3800 rpm
